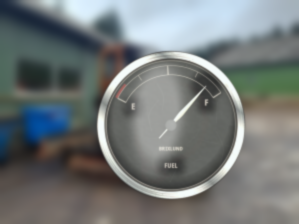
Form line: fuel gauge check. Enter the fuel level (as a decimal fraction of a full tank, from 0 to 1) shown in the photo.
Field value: 0.875
